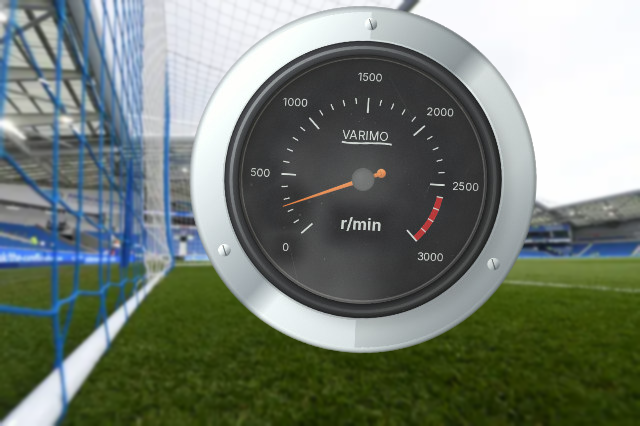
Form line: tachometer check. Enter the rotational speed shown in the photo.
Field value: 250 rpm
